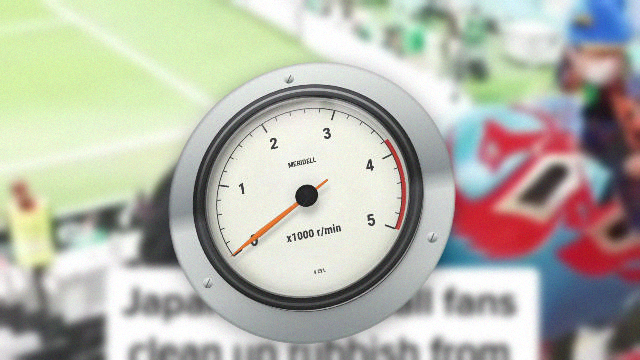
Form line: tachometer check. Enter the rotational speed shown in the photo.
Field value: 0 rpm
